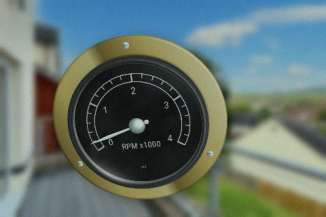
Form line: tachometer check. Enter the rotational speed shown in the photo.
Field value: 200 rpm
